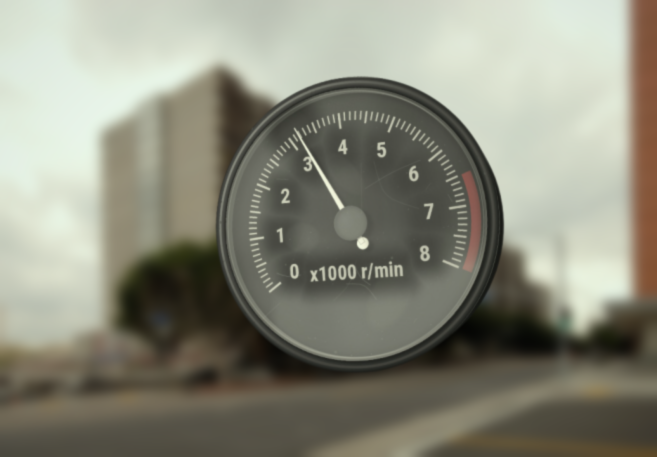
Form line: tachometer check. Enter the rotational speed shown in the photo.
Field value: 3200 rpm
